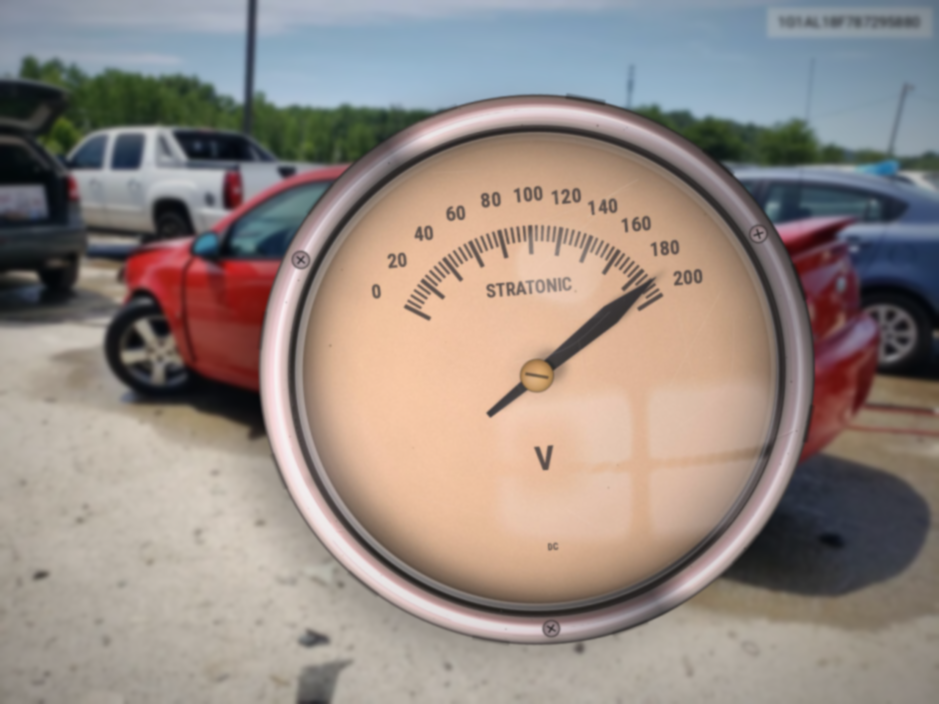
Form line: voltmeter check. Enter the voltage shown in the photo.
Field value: 188 V
